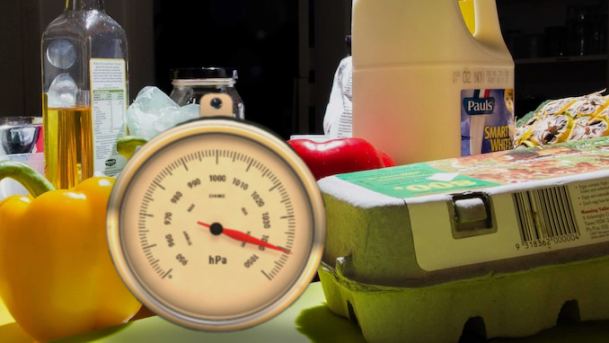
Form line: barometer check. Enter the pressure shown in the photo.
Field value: 1040 hPa
